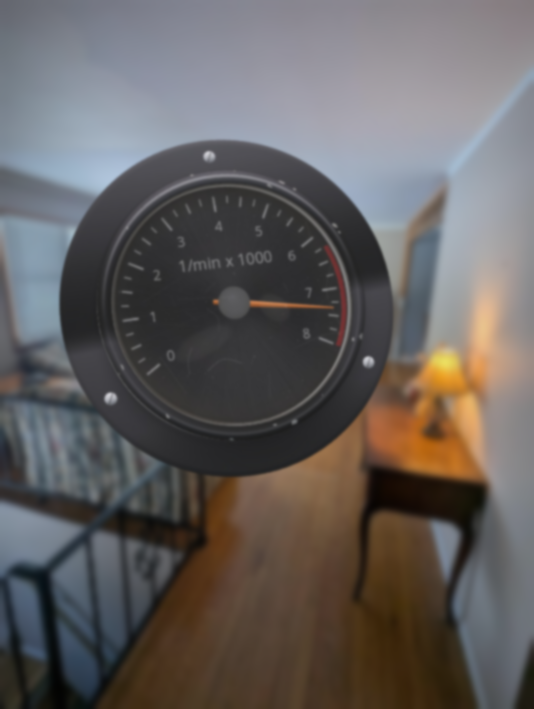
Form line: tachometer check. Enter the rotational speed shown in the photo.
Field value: 7375 rpm
